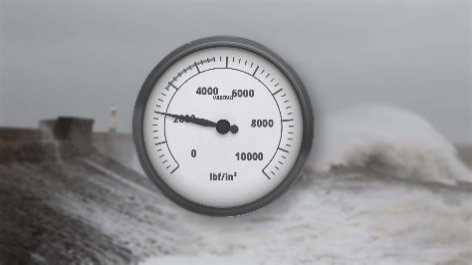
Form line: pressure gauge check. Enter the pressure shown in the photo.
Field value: 2000 psi
